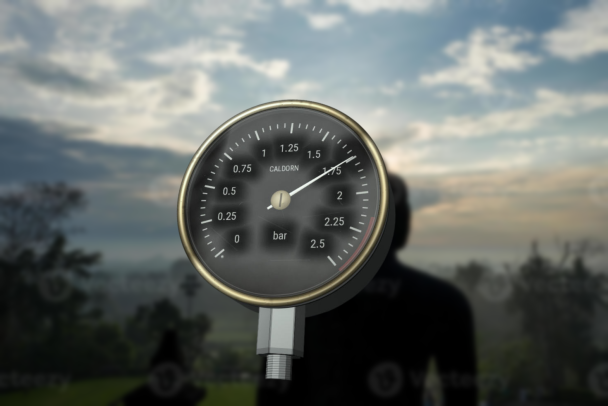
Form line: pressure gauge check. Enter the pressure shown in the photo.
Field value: 1.75 bar
